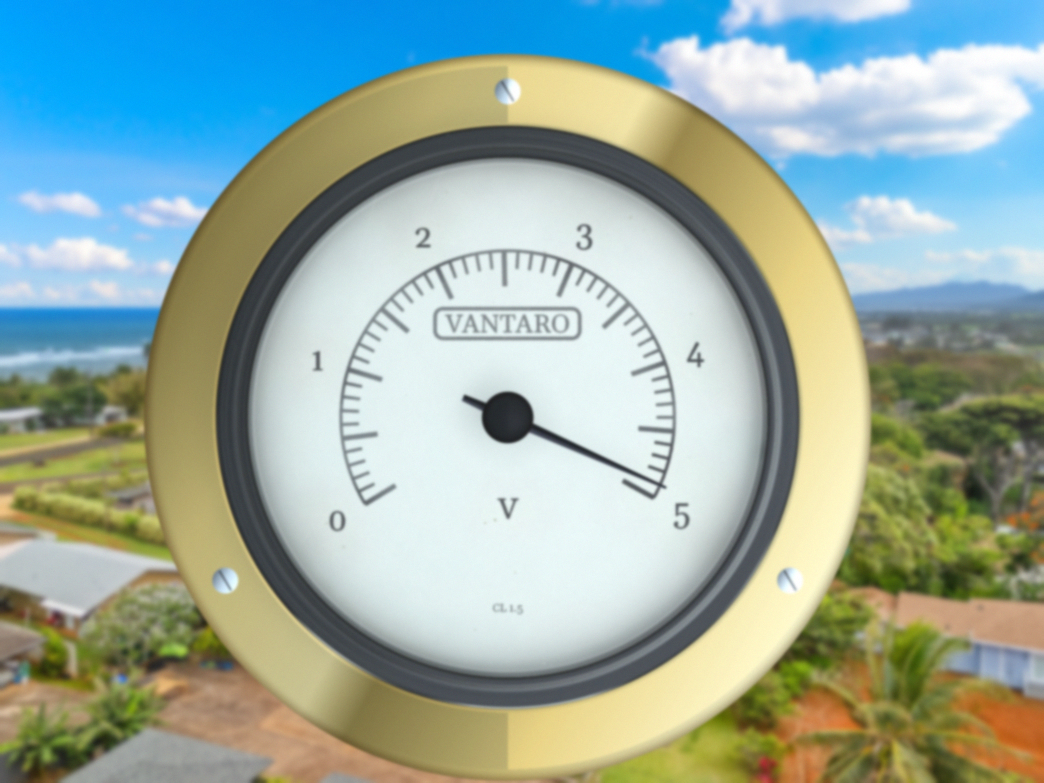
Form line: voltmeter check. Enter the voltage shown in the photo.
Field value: 4.9 V
